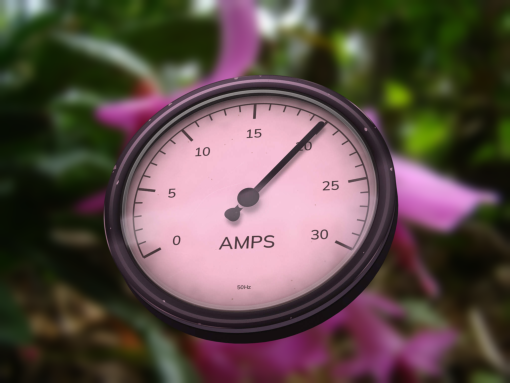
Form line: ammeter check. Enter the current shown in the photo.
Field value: 20 A
